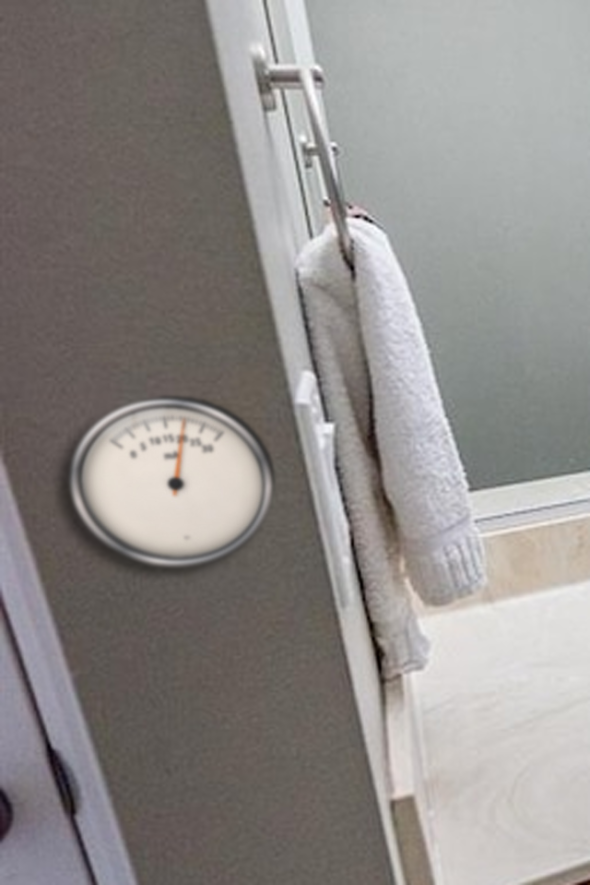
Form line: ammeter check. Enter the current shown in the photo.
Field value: 20 mA
